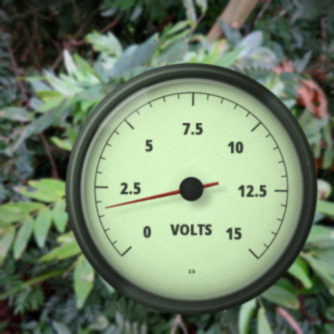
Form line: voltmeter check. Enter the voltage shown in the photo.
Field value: 1.75 V
